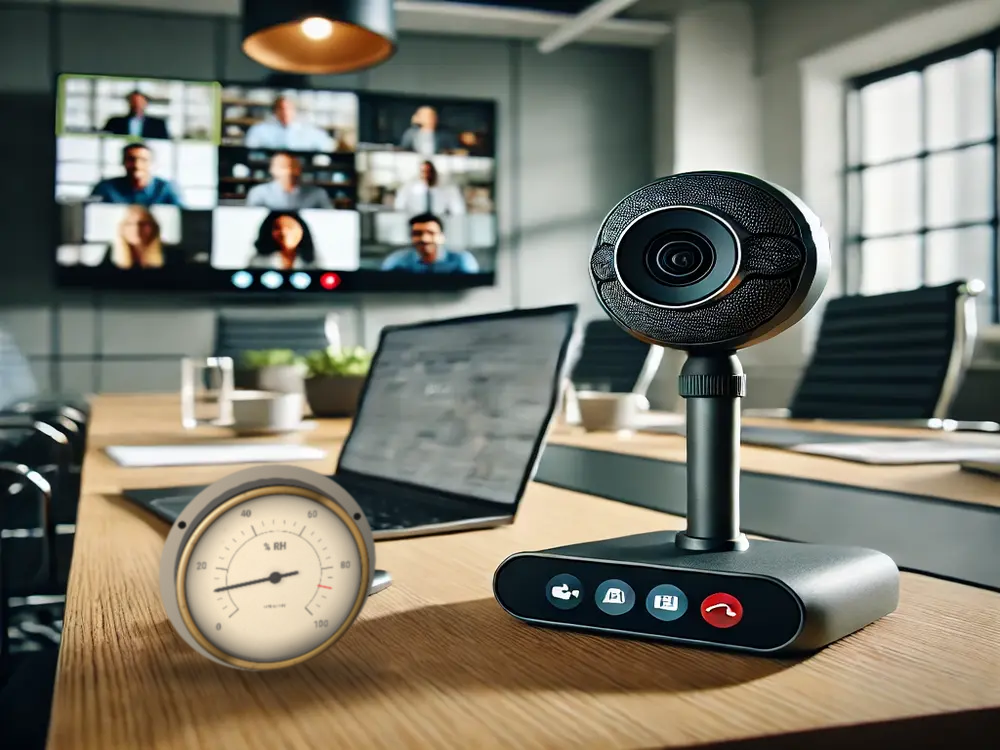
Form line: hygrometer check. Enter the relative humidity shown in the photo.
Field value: 12 %
